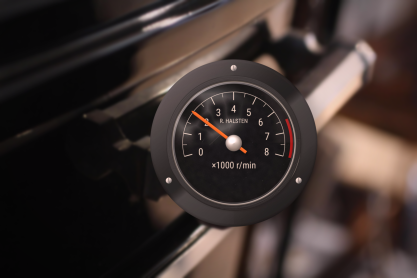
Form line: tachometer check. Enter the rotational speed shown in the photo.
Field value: 2000 rpm
